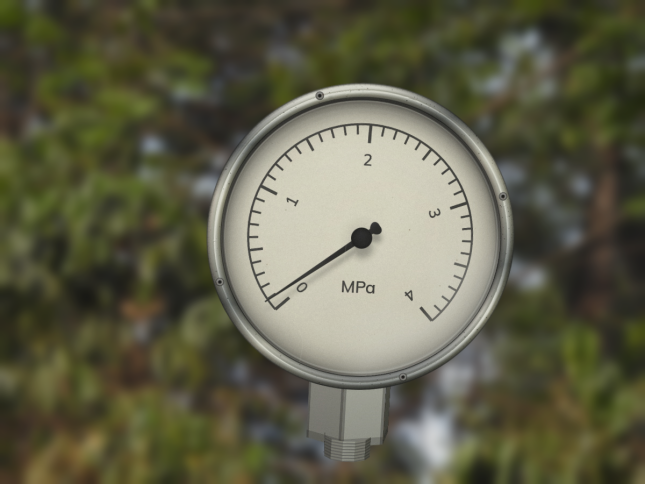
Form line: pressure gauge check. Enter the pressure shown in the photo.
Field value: 0.1 MPa
